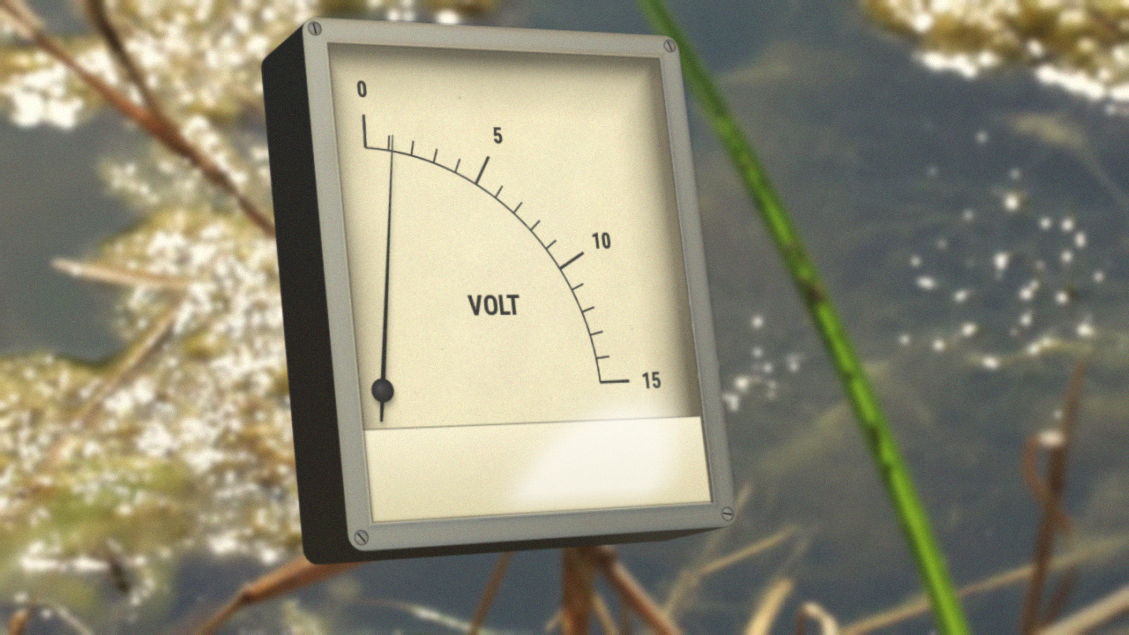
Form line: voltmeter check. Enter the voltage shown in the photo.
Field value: 1 V
